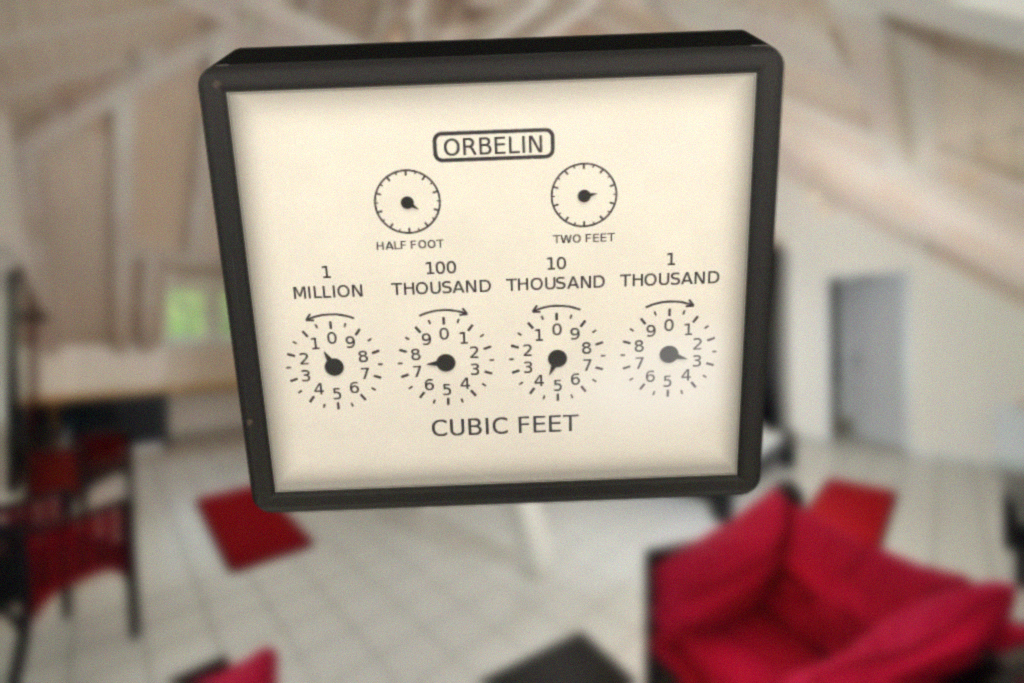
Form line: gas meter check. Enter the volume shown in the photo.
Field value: 74300 ft³
